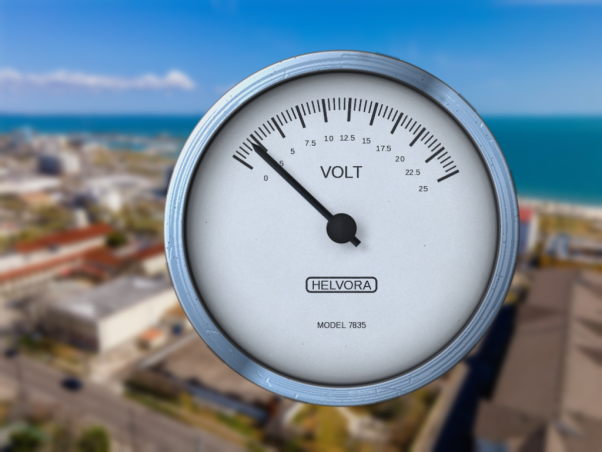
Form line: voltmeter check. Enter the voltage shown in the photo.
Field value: 2 V
